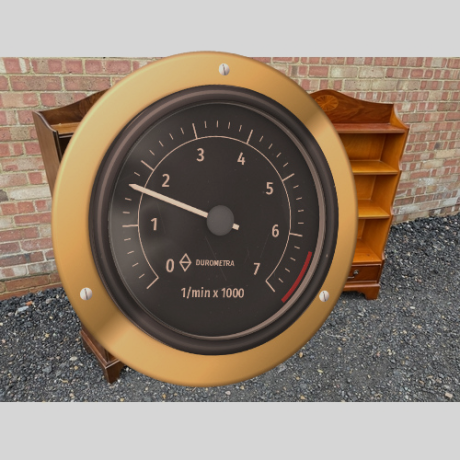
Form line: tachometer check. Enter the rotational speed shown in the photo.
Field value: 1600 rpm
